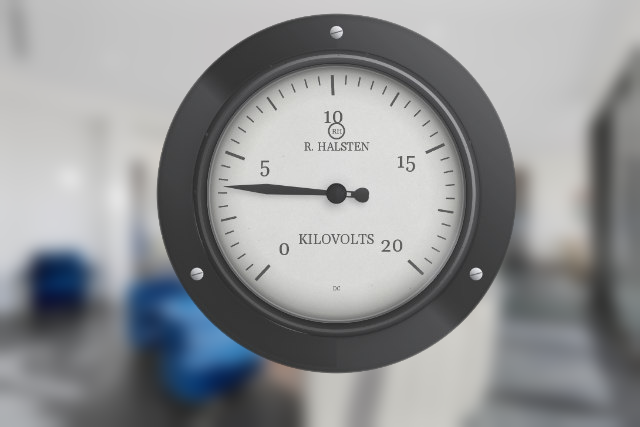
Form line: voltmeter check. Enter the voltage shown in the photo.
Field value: 3.75 kV
